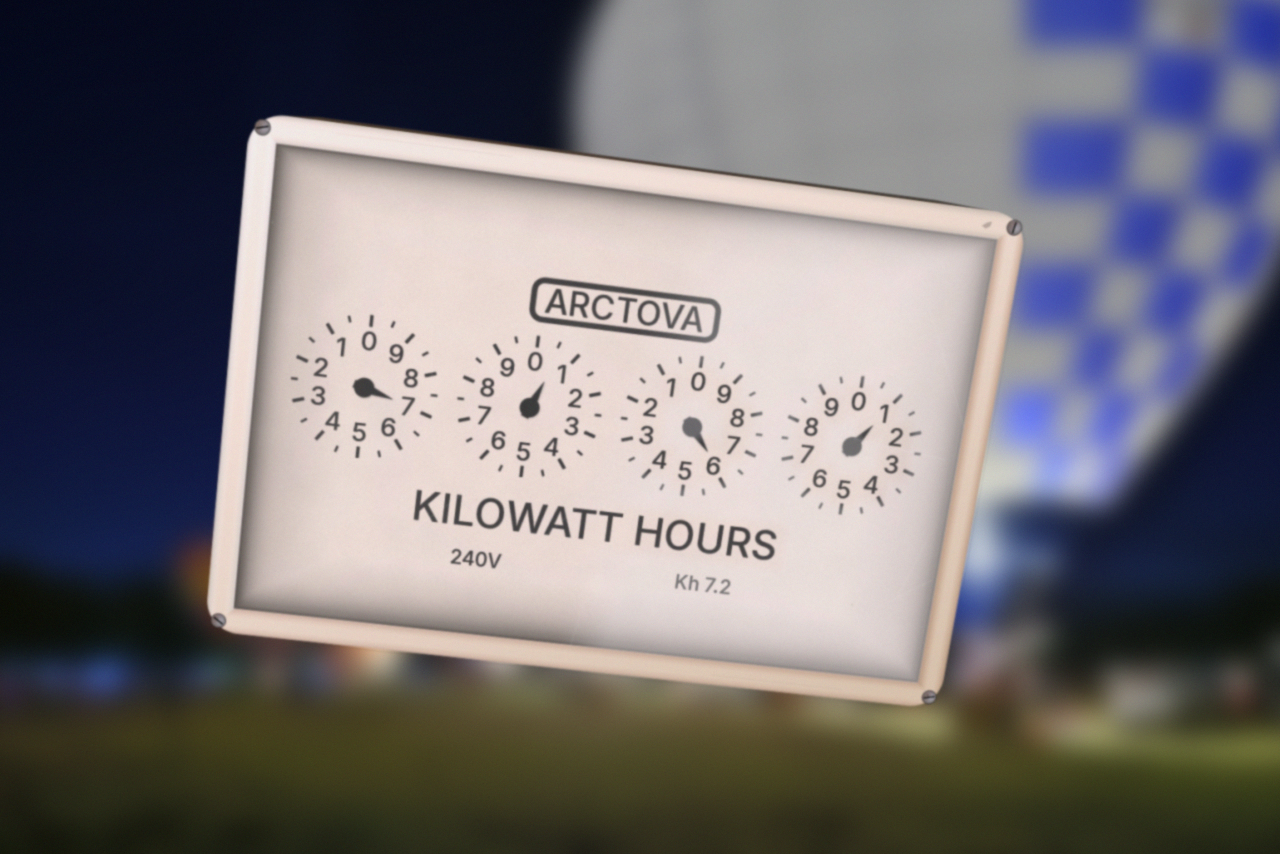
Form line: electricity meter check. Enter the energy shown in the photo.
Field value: 7061 kWh
